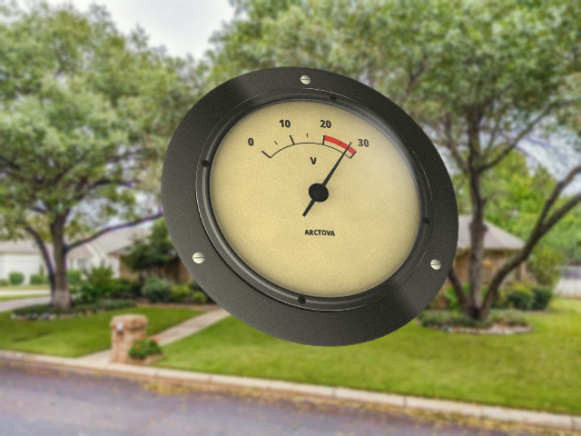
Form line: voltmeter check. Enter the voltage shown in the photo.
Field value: 27.5 V
